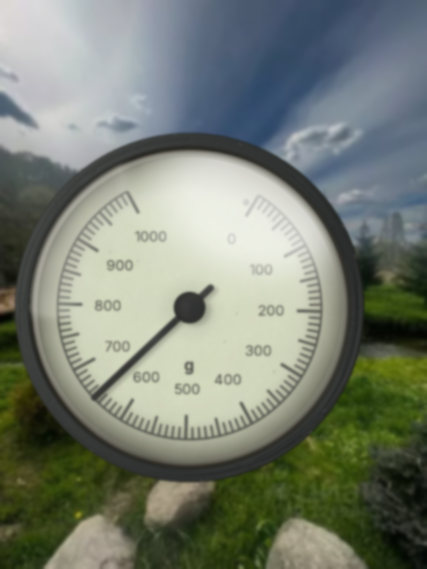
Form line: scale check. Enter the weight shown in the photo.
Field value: 650 g
